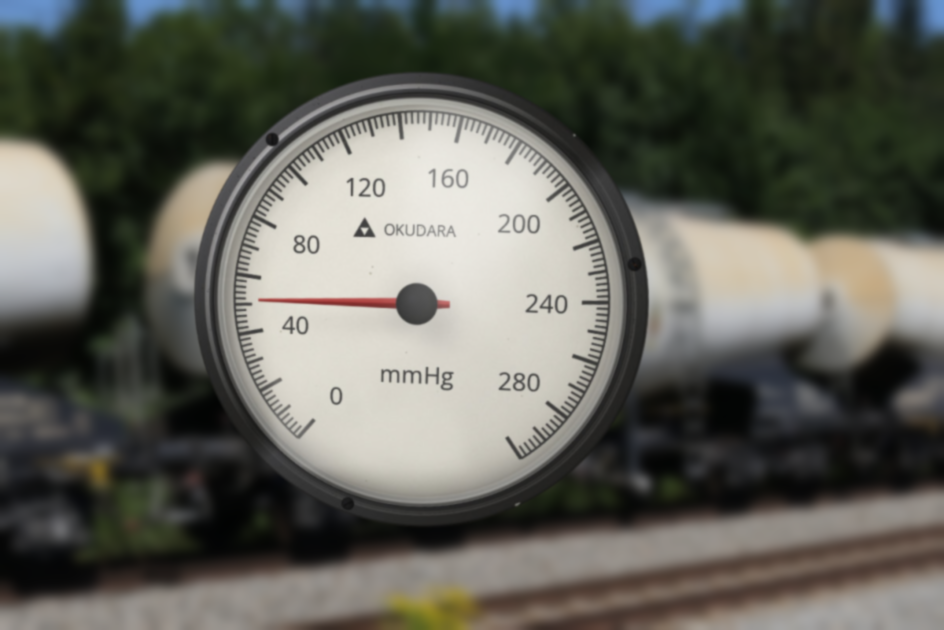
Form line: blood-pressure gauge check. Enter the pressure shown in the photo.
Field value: 52 mmHg
